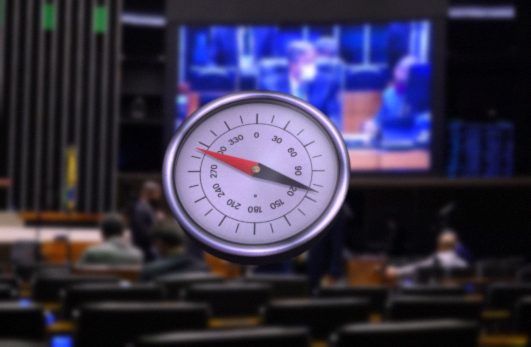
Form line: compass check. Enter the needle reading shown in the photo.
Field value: 292.5 °
